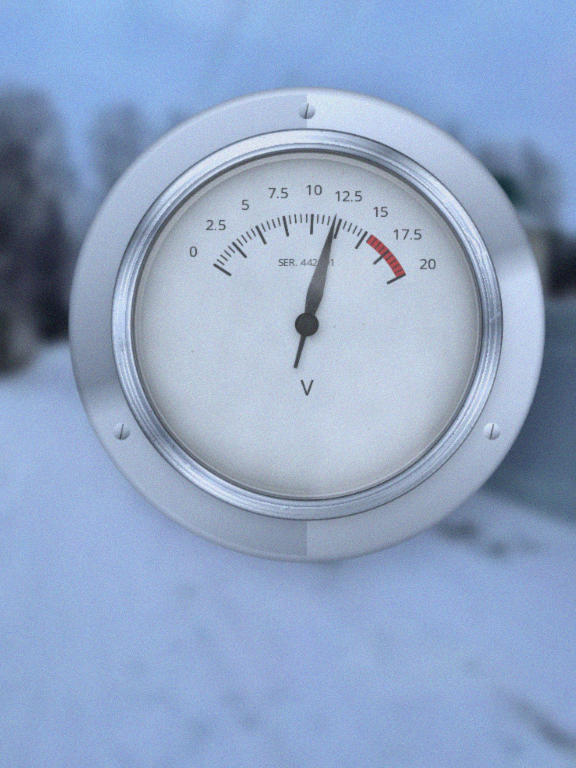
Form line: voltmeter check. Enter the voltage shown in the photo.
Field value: 12 V
